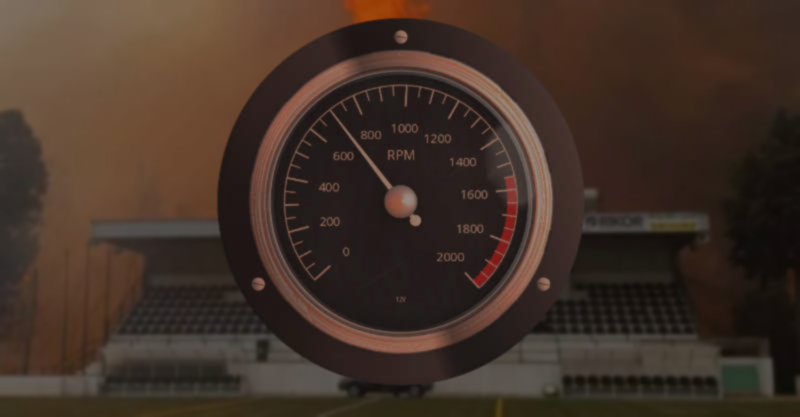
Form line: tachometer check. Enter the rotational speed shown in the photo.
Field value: 700 rpm
